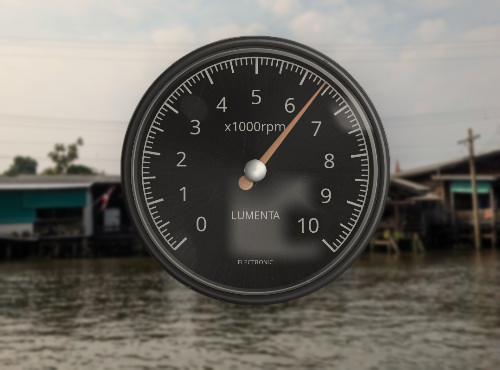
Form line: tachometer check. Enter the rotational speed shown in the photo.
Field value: 6400 rpm
